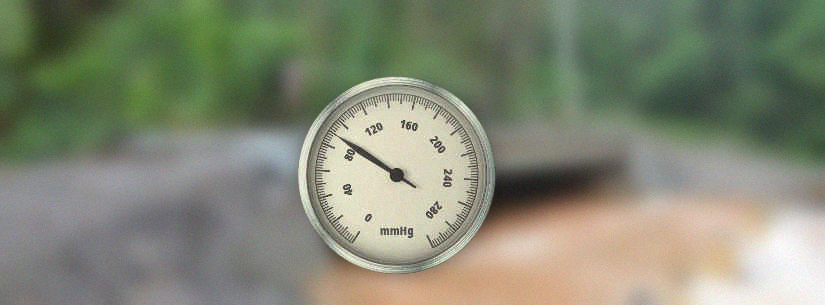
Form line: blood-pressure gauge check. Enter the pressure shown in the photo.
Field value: 90 mmHg
